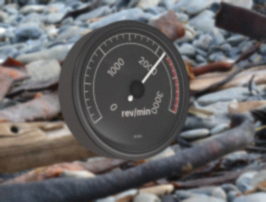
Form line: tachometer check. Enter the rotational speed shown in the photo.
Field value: 2100 rpm
